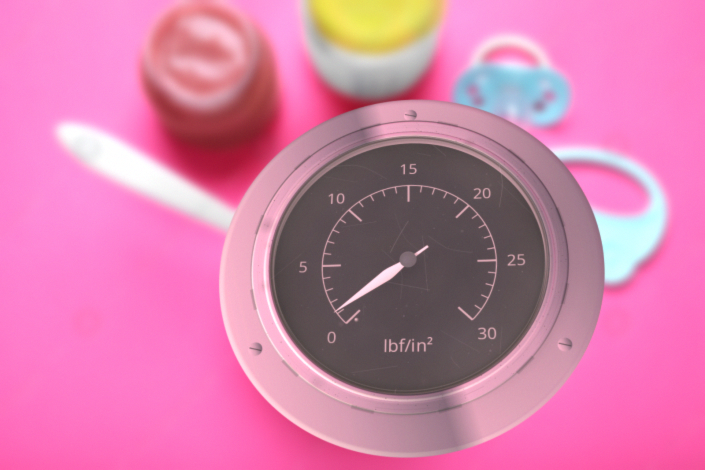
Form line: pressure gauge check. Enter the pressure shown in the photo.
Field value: 1 psi
